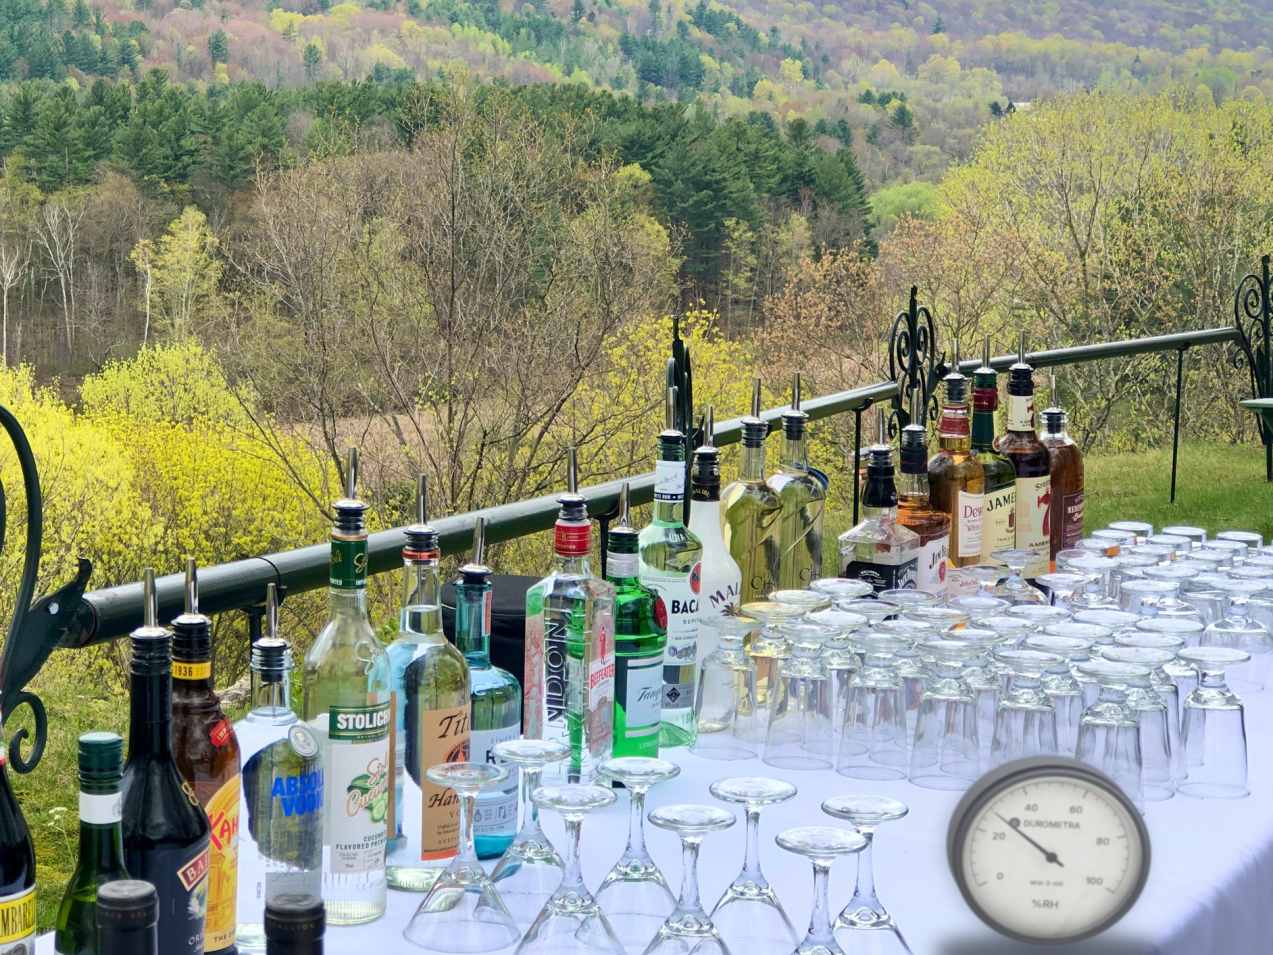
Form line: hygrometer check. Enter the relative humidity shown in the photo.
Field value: 28 %
